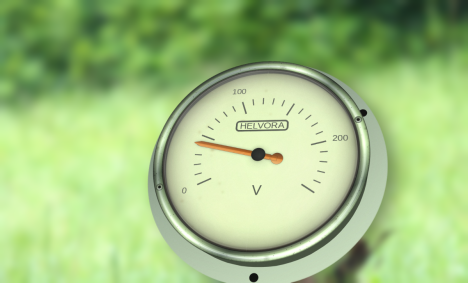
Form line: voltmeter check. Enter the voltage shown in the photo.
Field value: 40 V
